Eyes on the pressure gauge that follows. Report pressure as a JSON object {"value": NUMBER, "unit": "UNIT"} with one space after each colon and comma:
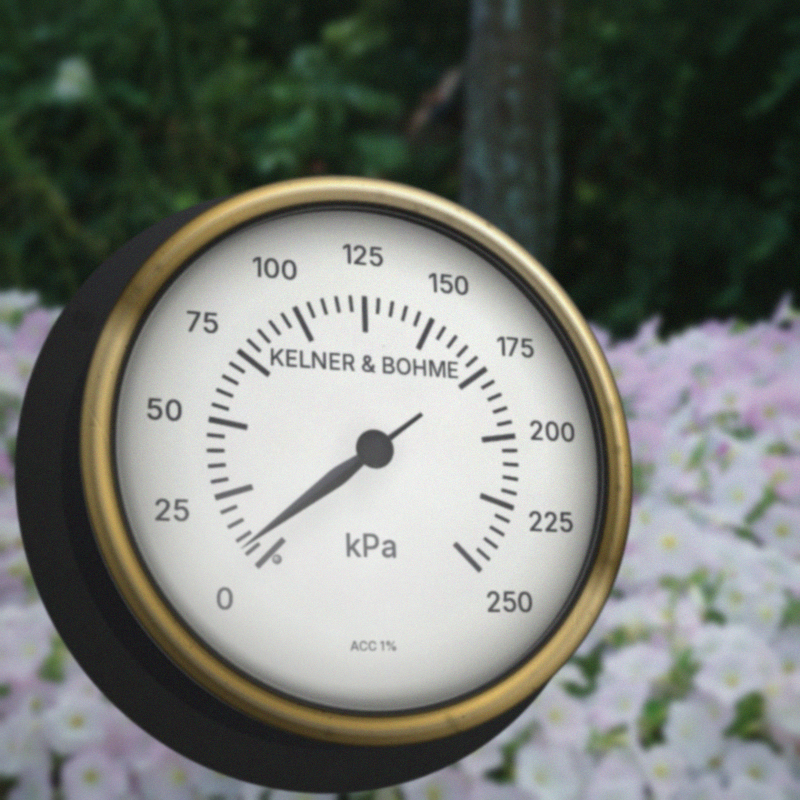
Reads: {"value": 7.5, "unit": "kPa"}
